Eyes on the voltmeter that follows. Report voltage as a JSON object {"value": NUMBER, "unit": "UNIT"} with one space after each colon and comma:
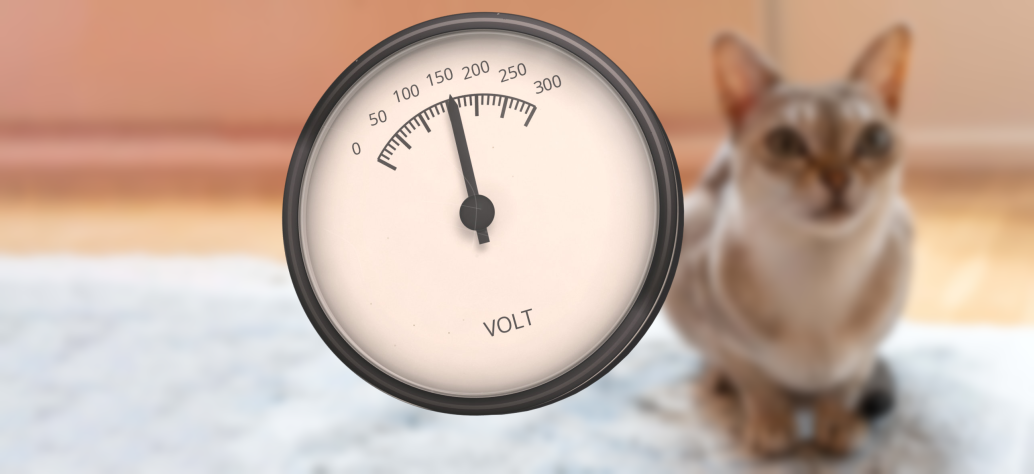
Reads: {"value": 160, "unit": "V"}
